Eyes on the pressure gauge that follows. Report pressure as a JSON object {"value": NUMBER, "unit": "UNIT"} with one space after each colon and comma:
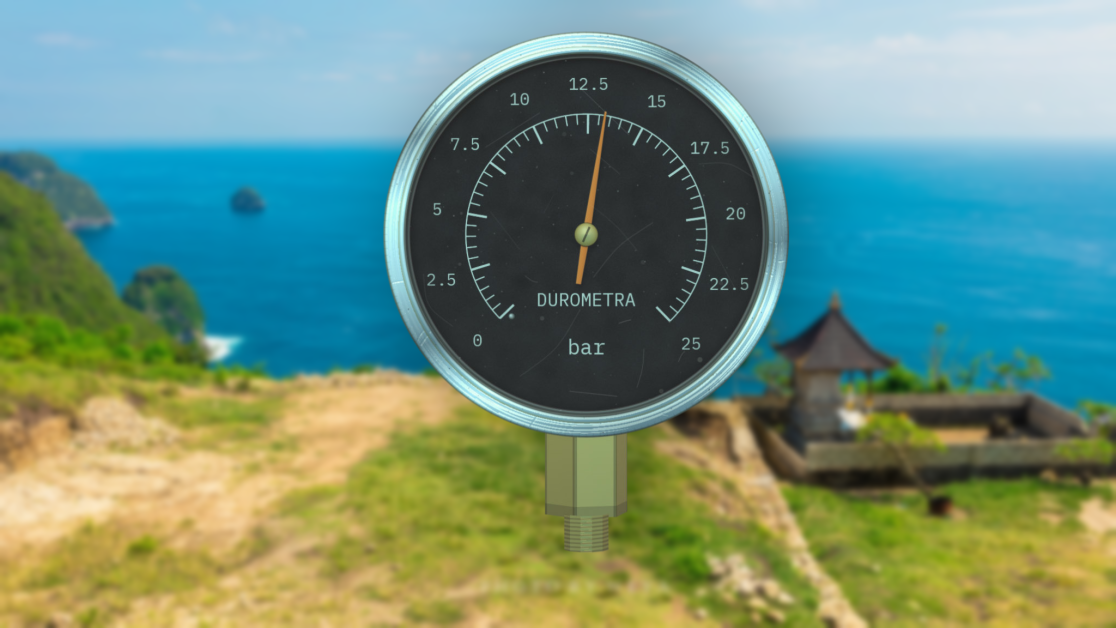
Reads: {"value": 13.25, "unit": "bar"}
